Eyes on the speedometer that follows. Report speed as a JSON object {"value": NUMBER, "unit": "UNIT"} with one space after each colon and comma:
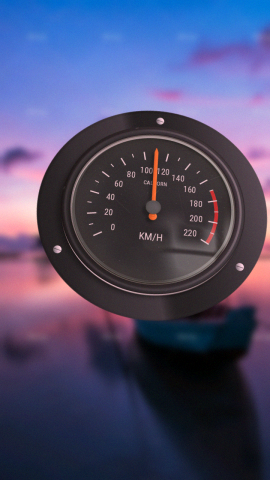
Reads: {"value": 110, "unit": "km/h"}
